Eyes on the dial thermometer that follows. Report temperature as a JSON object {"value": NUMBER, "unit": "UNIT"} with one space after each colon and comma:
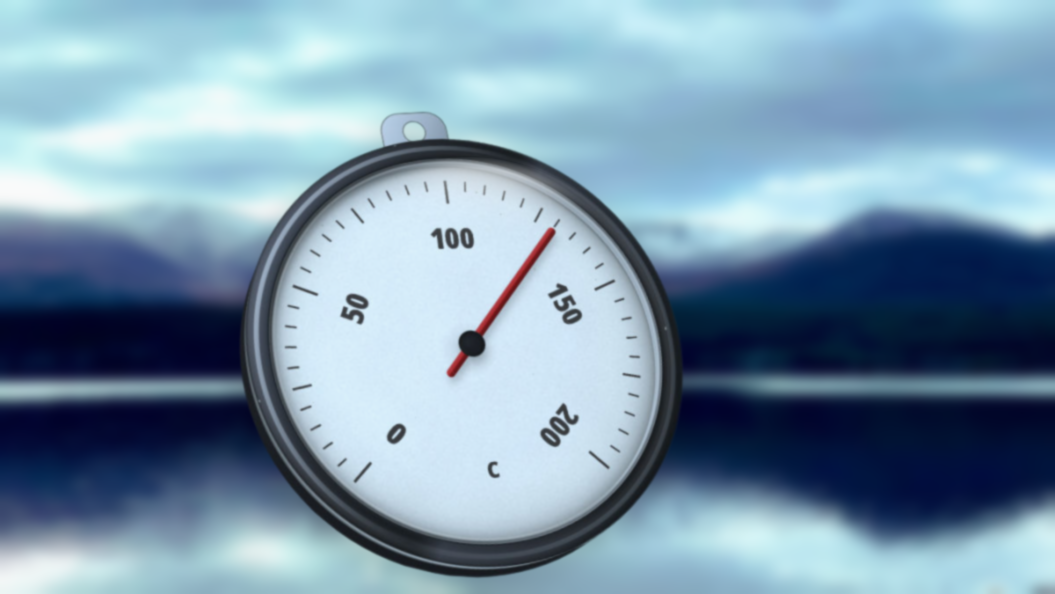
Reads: {"value": 130, "unit": "°C"}
